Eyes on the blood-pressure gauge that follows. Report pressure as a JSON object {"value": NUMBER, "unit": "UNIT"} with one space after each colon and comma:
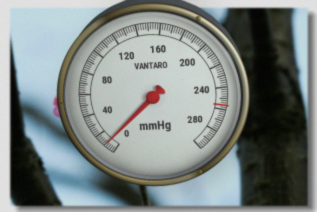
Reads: {"value": 10, "unit": "mmHg"}
